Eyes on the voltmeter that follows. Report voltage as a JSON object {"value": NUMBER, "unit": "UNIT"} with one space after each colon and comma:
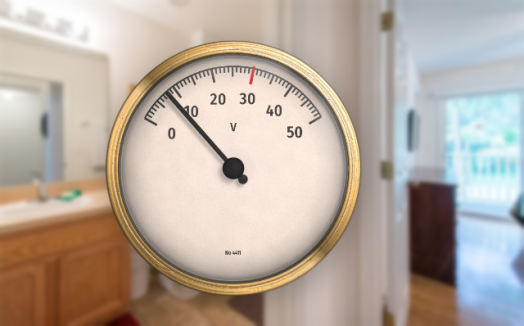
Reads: {"value": 8, "unit": "V"}
